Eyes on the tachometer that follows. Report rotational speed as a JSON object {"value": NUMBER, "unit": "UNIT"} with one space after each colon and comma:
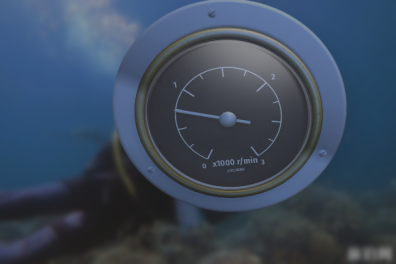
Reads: {"value": 750, "unit": "rpm"}
